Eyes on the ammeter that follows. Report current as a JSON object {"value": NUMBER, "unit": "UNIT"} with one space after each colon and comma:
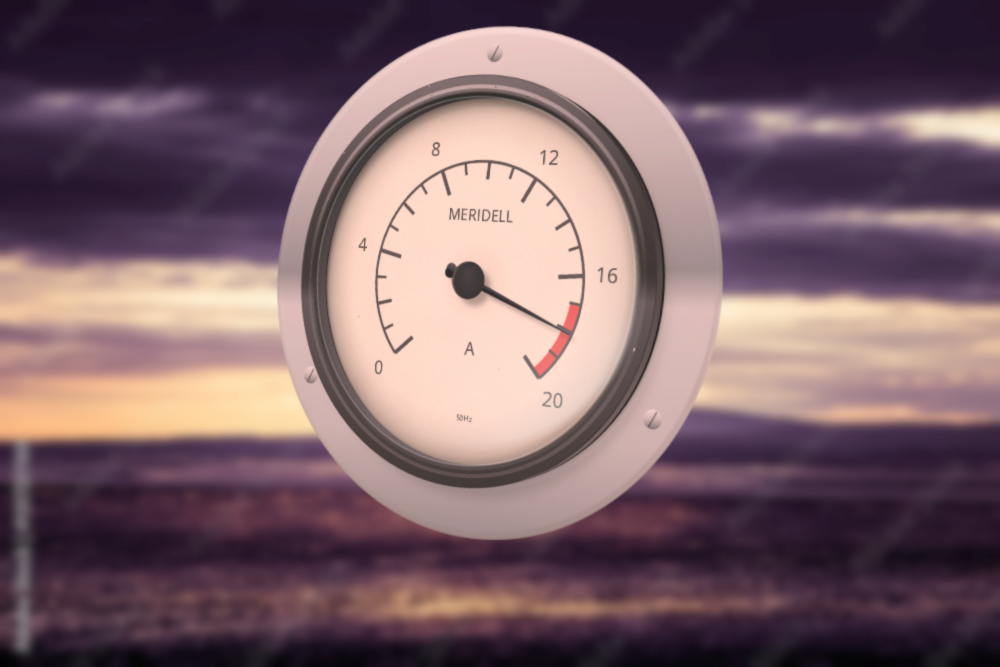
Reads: {"value": 18, "unit": "A"}
